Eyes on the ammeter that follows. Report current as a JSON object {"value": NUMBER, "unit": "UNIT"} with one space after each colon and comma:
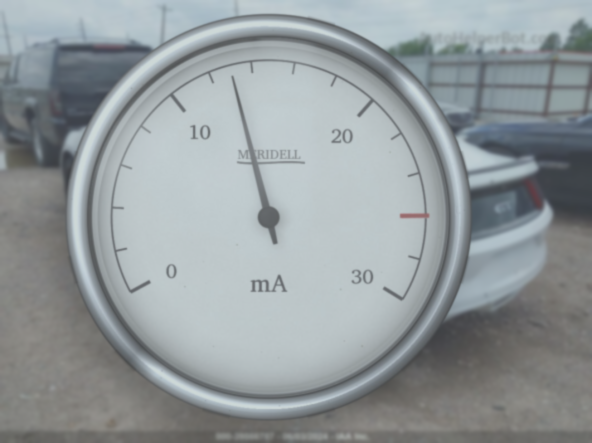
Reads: {"value": 13, "unit": "mA"}
